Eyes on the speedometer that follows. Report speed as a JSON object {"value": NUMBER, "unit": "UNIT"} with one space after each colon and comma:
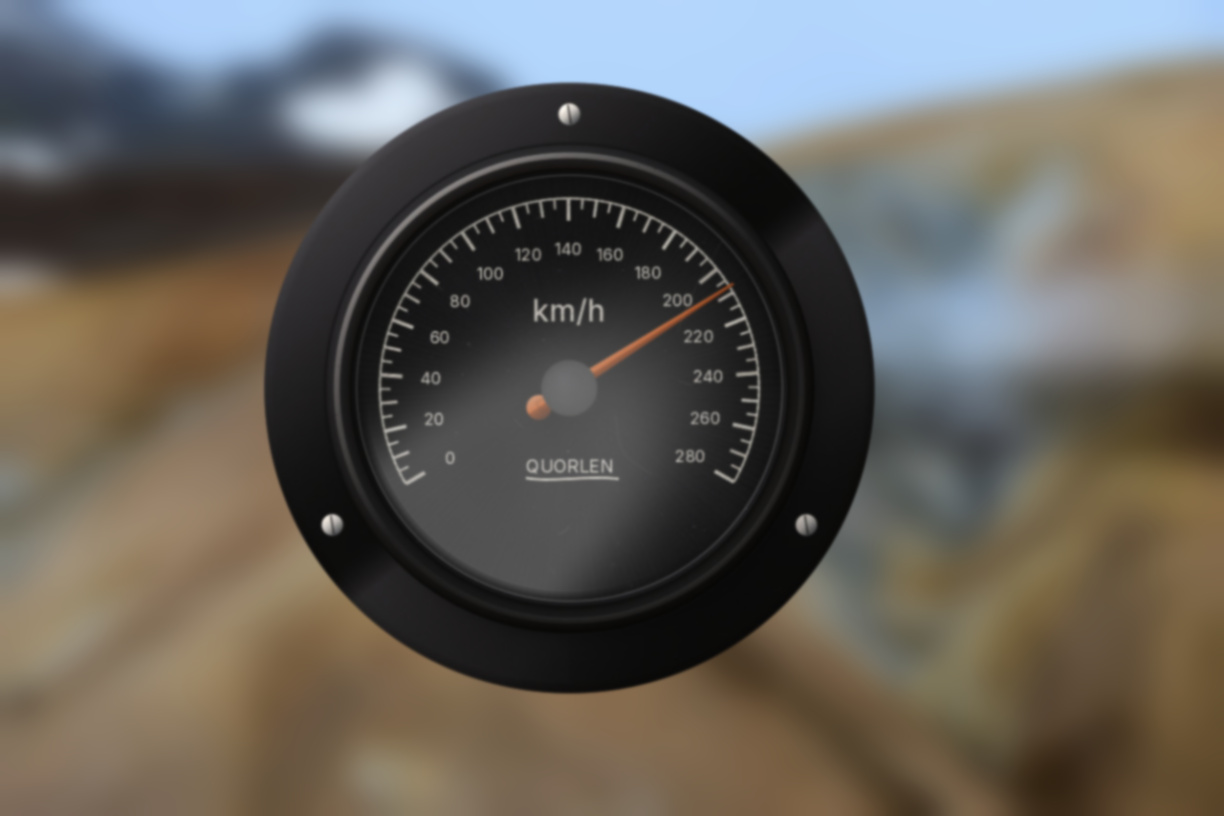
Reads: {"value": 207.5, "unit": "km/h"}
